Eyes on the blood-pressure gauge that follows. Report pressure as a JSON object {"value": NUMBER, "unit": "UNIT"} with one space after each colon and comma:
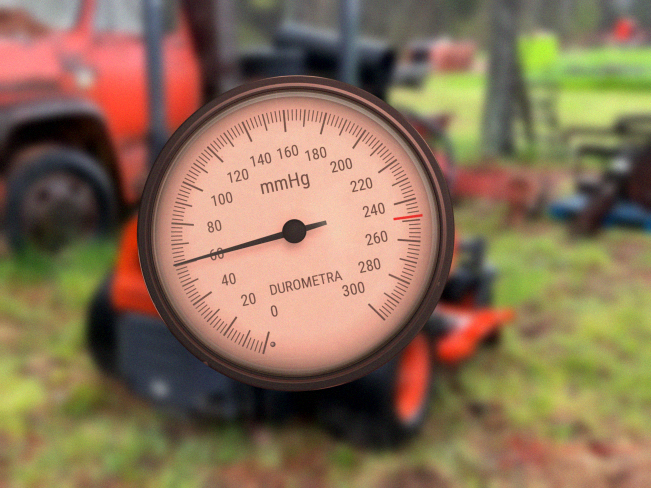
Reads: {"value": 60, "unit": "mmHg"}
